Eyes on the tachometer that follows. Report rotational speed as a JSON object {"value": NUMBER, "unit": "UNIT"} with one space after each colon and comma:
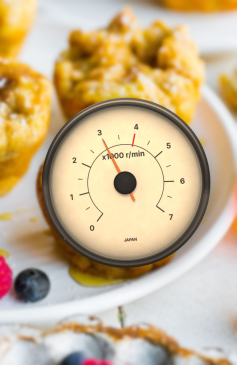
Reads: {"value": 3000, "unit": "rpm"}
